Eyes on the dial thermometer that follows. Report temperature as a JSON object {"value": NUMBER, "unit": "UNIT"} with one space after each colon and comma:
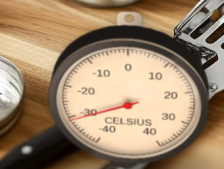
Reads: {"value": -30, "unit": "°C"}
